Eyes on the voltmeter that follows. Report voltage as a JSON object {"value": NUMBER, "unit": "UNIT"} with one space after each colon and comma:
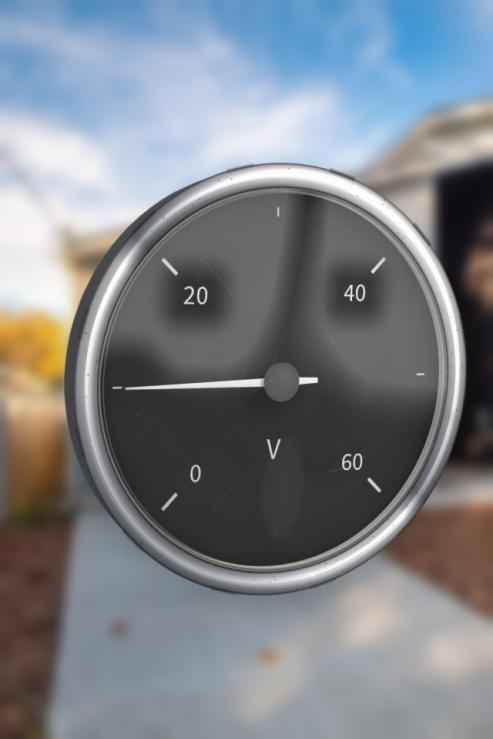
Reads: {"value": 10, "unit": "V"}
